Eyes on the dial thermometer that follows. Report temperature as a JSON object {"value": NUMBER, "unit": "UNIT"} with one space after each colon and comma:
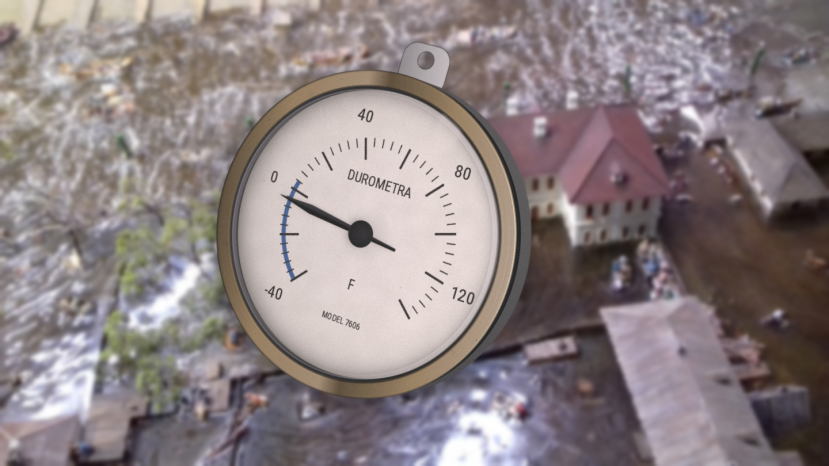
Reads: {"value": -4, "unit": "°F"}
